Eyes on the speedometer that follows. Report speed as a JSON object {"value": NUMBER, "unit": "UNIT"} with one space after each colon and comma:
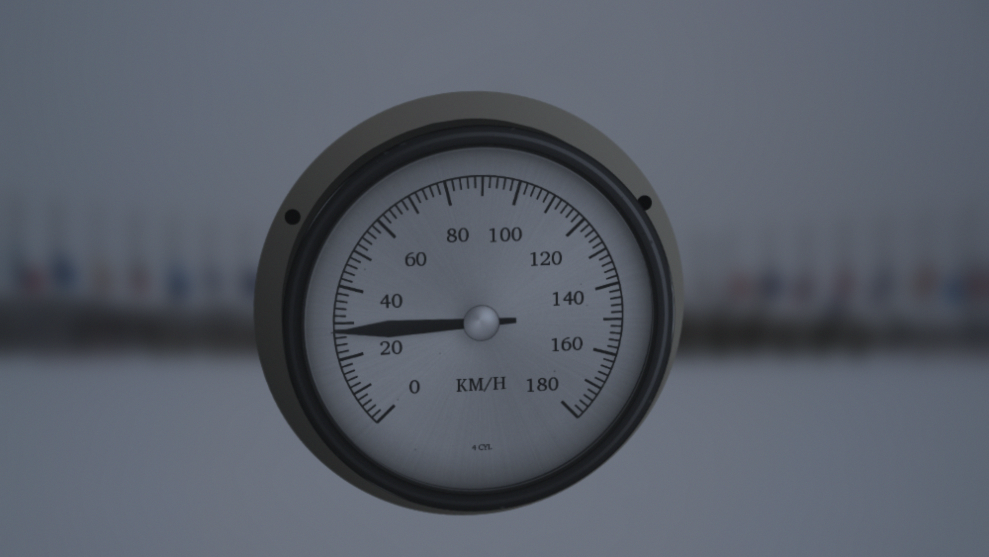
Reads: {"value": 28, "unit": "km/h"}
